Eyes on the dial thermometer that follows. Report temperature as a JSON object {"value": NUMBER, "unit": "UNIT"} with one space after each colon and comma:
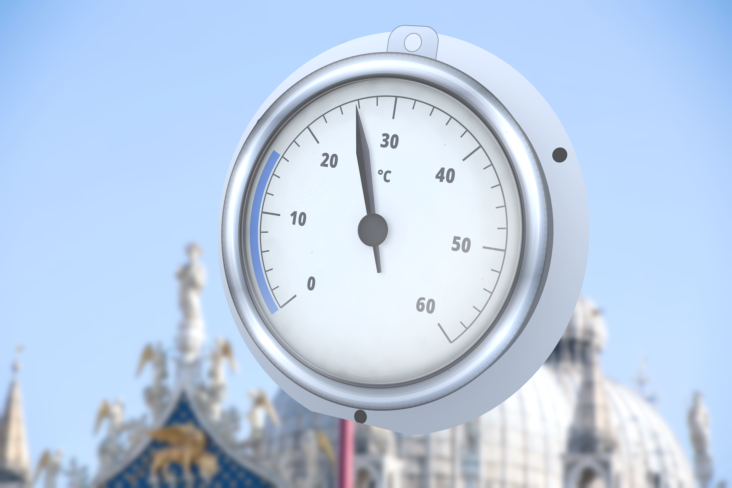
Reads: {"value": 26, "unit": "°C"}
